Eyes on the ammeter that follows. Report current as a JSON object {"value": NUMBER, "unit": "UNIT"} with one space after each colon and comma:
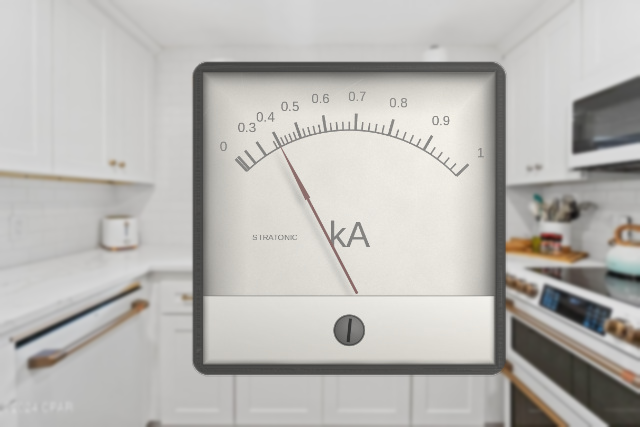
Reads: {"value": 0.4, "unit": "kA"}
